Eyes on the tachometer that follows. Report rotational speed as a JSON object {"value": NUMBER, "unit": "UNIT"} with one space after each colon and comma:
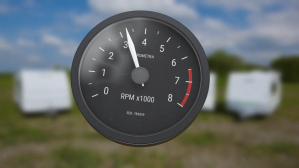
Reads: {"value": 3250, "unit": "rpm"}
